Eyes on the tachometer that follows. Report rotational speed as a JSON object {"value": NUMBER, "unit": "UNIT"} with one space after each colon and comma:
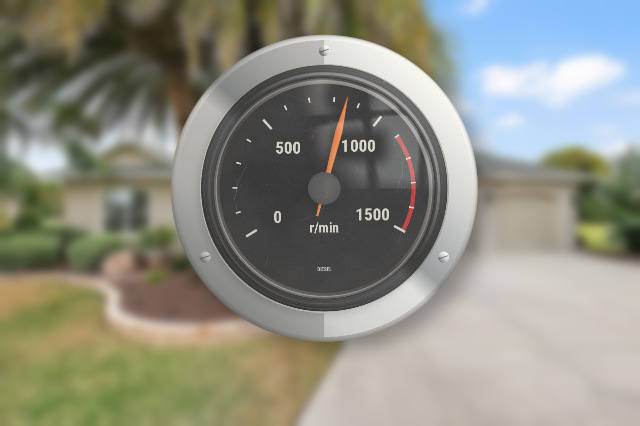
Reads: {"value": 850, "unit": "rpm"}
